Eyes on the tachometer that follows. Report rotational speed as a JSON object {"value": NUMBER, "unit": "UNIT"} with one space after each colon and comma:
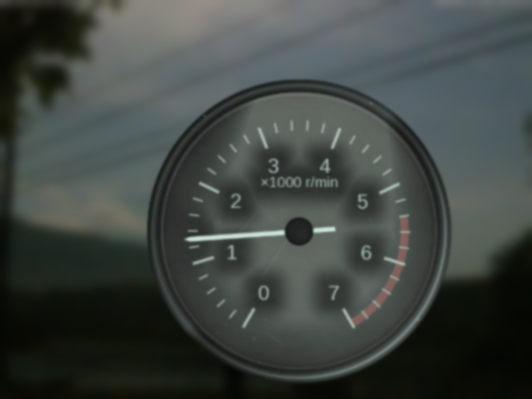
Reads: {"value": 1300, "unit": "rpm"}
